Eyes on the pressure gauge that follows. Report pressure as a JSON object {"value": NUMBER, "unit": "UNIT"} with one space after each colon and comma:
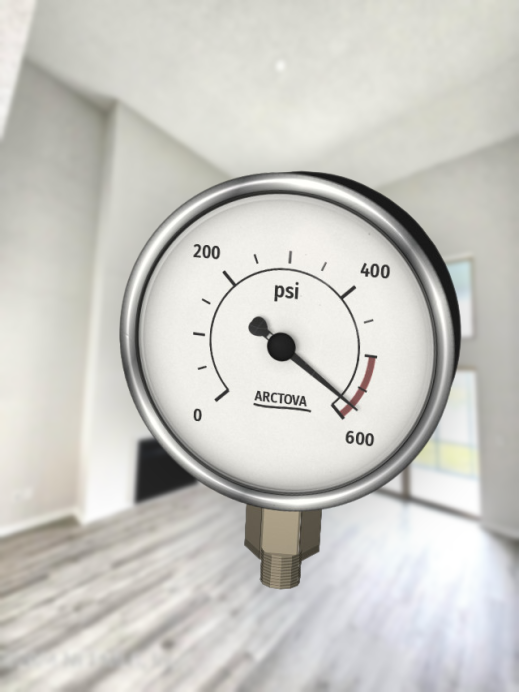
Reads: {"value": 575, "unit": "psi"}
